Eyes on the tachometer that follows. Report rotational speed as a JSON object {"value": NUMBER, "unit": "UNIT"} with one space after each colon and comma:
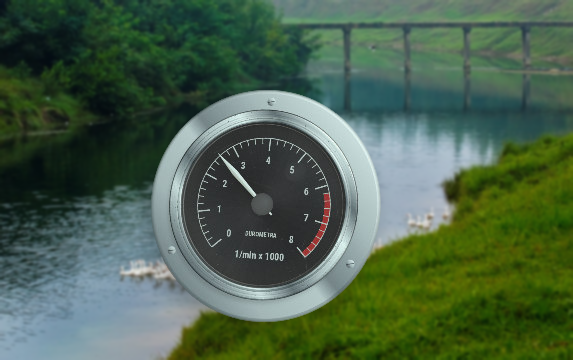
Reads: {"value": 2600, "unit": "rpm"}
